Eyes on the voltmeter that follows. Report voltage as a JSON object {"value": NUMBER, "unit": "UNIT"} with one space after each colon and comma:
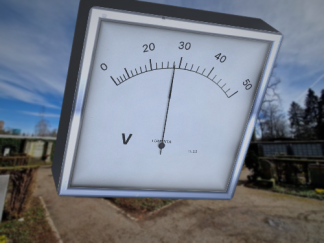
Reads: {"value": 28, "unit": "V"}
